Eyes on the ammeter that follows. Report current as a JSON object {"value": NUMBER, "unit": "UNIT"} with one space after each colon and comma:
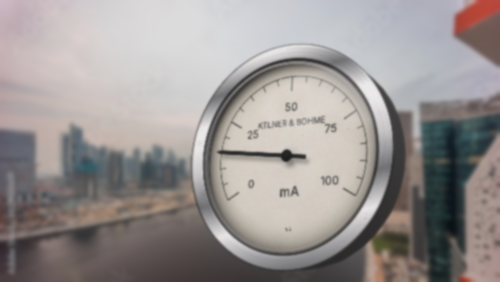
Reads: {"value": 15, "unit": "mA"}
